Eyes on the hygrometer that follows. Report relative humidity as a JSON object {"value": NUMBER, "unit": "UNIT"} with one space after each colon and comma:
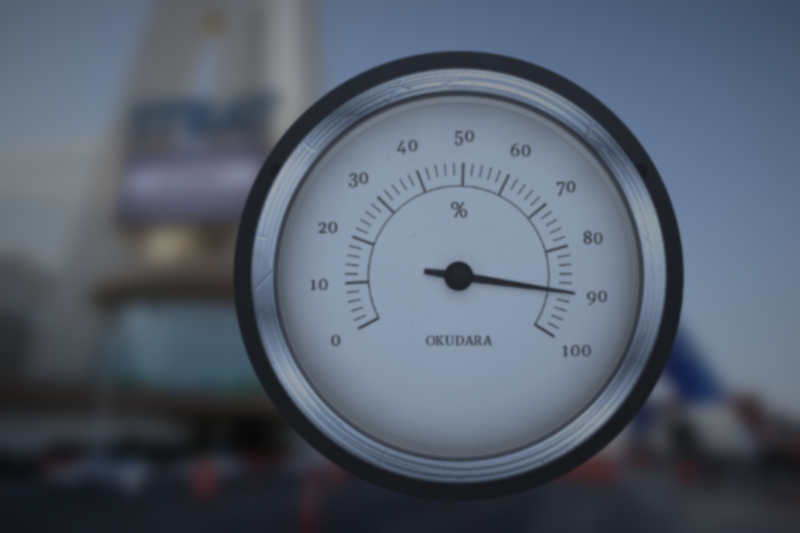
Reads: {"value": 90, "unit": "%"}
